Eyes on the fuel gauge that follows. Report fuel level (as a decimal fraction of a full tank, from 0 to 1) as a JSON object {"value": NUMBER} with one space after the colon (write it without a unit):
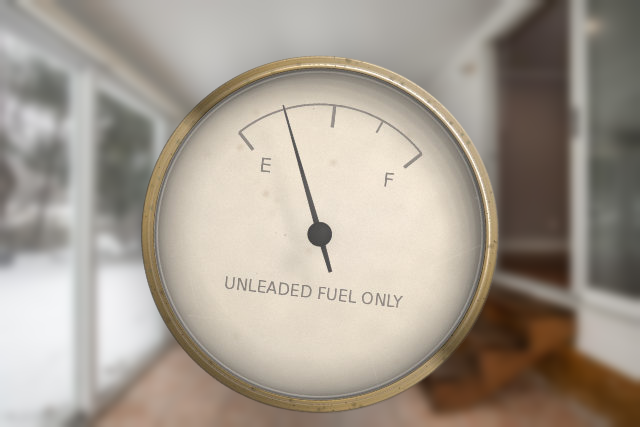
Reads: {"value": 0.25}
